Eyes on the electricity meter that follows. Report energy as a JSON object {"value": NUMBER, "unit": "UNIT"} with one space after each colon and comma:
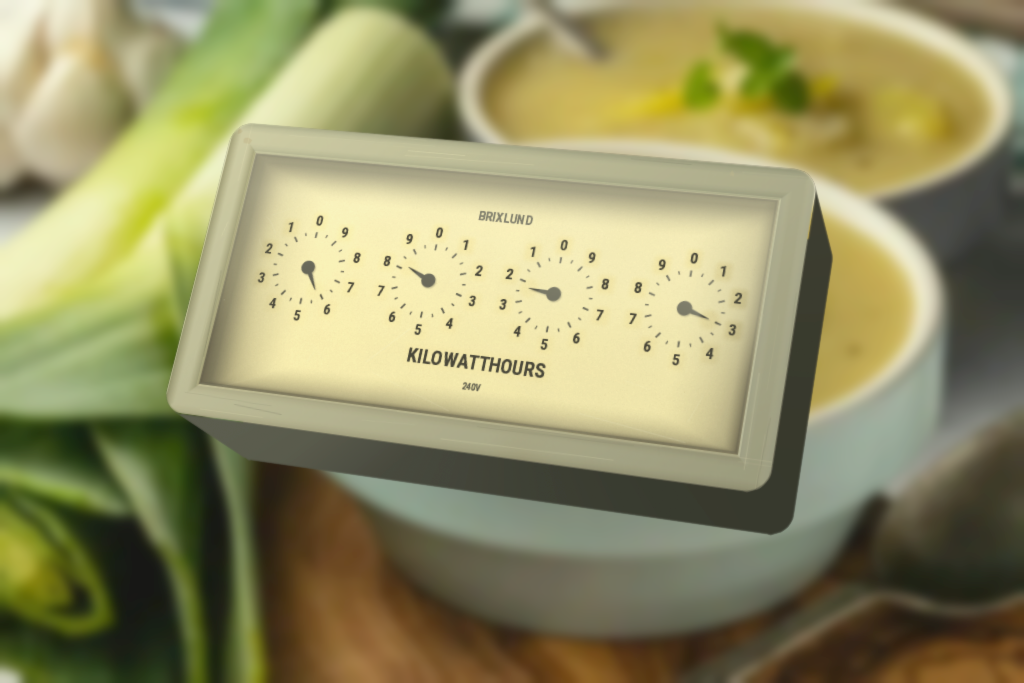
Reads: {"value": 5823, "unit": "kWh"}
